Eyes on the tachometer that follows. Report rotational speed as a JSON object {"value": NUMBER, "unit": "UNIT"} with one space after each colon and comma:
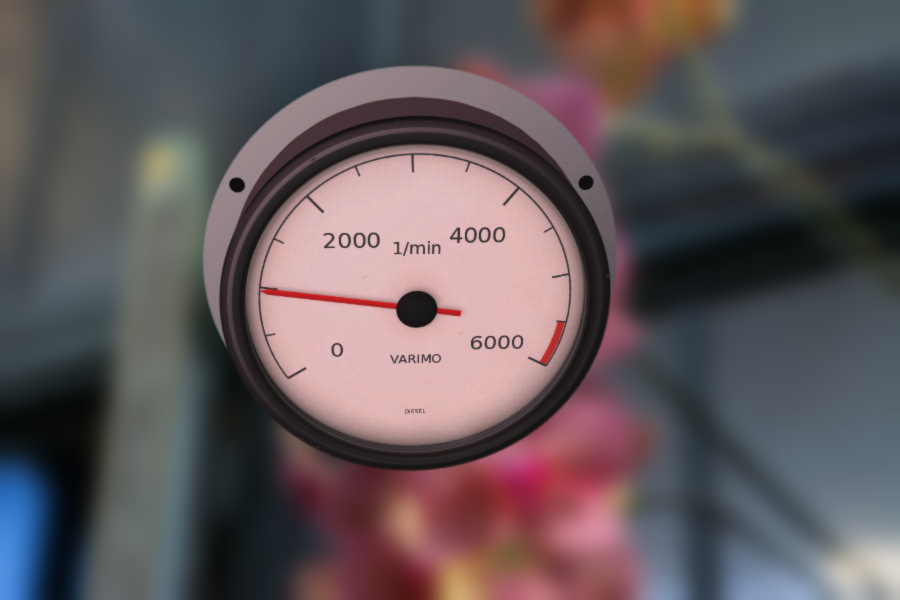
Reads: {"value": 1000, "unit": "rpm"}
